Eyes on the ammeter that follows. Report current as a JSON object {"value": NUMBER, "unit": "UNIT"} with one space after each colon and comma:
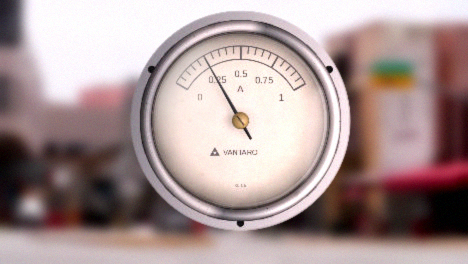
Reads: {"value": 0.25, "unit": "A"}
